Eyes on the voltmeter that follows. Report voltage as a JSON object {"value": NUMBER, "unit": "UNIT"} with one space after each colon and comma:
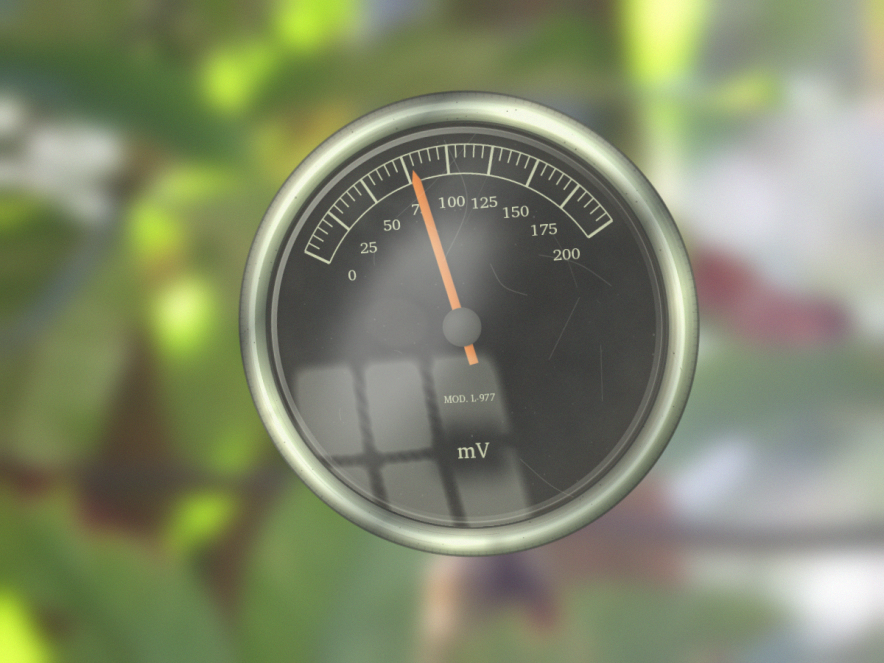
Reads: {"value": 80, "unit": "mV"}
